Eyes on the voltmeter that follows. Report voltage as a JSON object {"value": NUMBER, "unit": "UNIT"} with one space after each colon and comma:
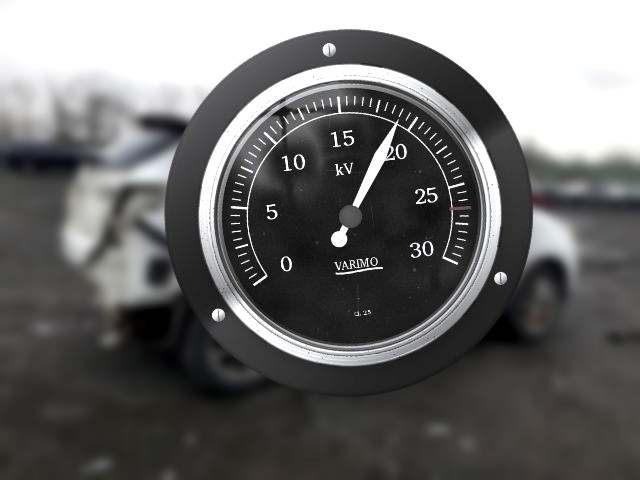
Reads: {"value": 19, "unit": "kV"}
